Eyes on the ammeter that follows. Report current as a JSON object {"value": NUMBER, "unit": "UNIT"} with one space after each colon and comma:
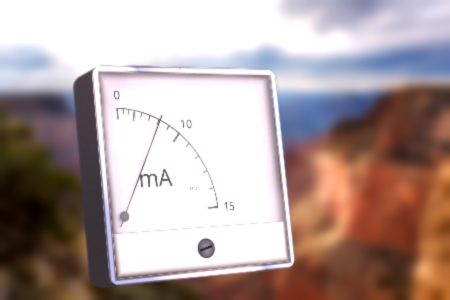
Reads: {"value": 8, "unit": "mA"}
